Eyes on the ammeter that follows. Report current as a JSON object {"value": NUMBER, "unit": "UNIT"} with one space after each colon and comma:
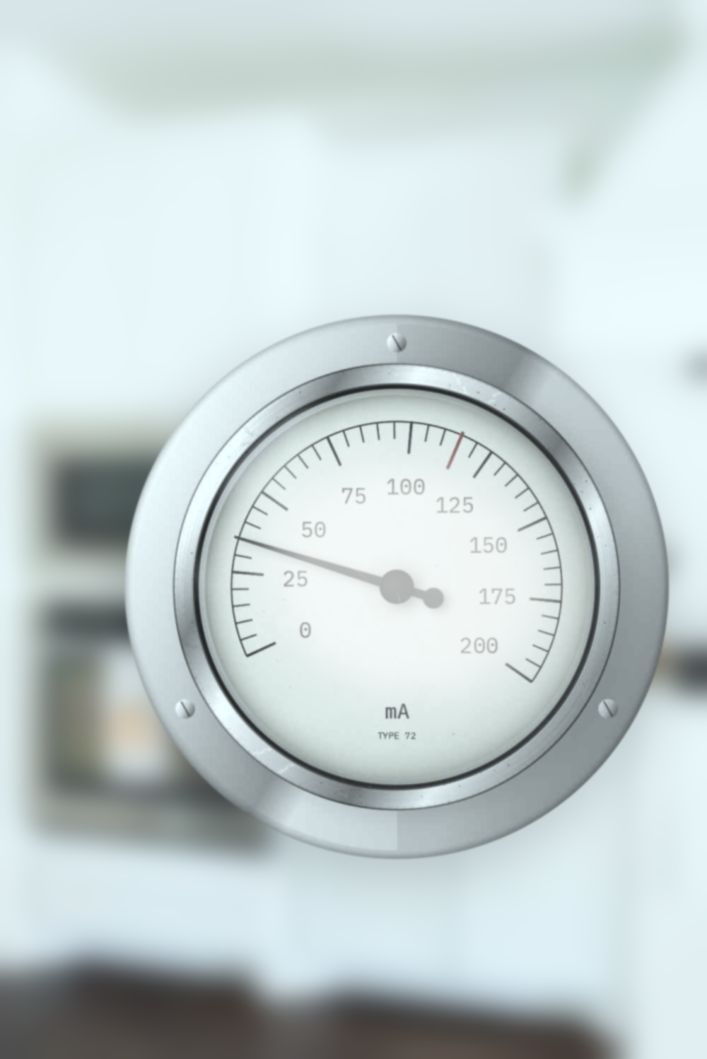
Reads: {"value": 35, "unit": "mA"}
